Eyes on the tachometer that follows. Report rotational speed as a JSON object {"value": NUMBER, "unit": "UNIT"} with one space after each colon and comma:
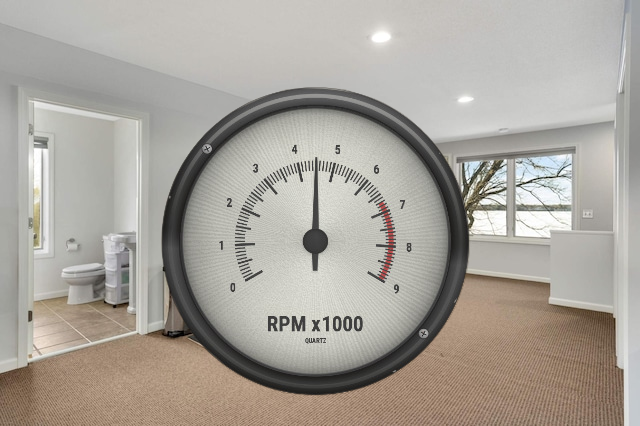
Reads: {"value": 4500, "unit": "rpm"}
